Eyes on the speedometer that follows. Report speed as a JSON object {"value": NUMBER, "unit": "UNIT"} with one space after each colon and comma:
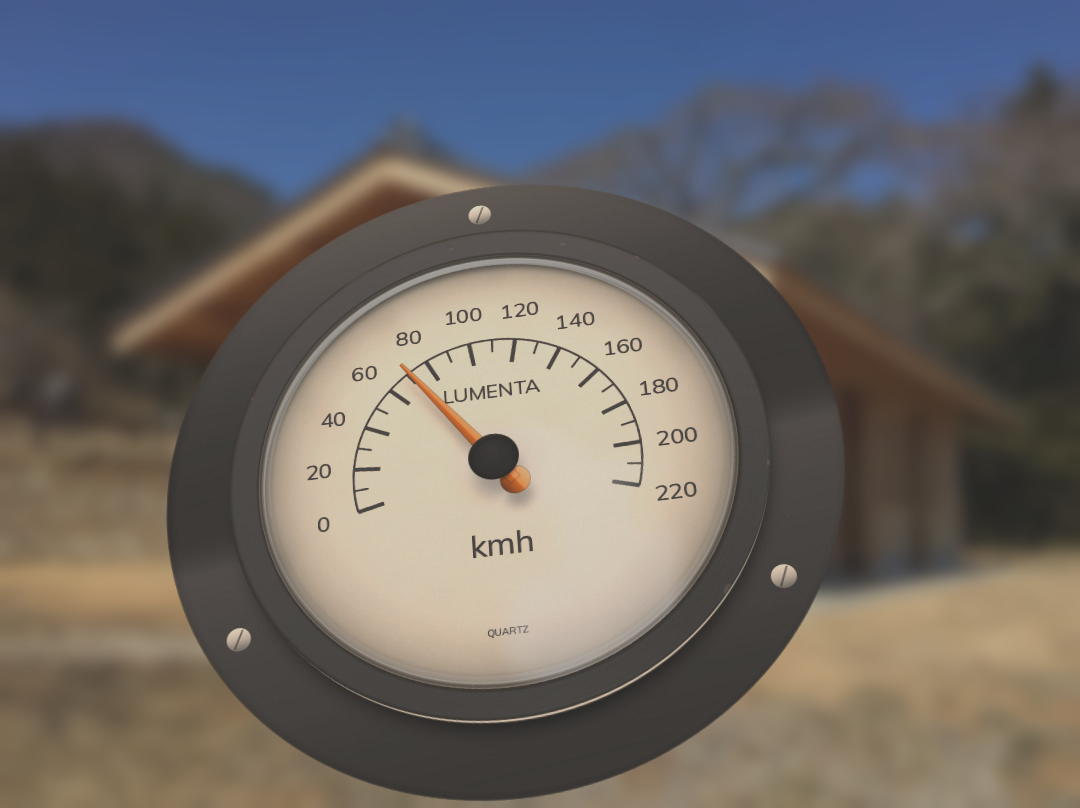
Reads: {"value": 70, "unit": "km/h"}
